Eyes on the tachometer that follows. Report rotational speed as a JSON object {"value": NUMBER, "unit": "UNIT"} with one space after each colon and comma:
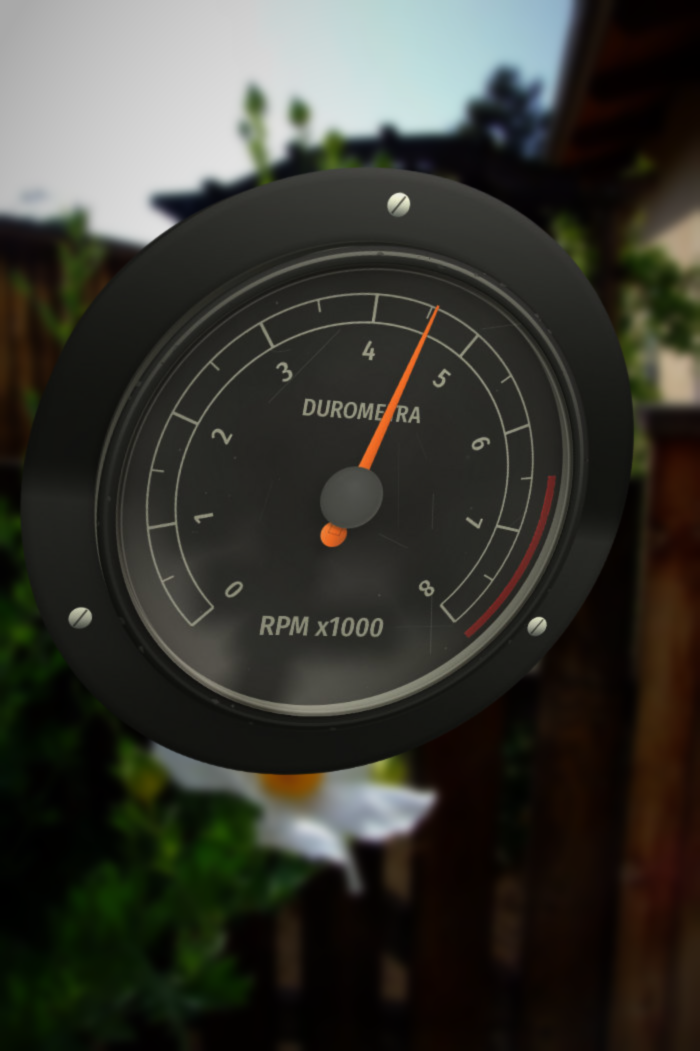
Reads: {"value": 4500, "unit": "rpm"}
